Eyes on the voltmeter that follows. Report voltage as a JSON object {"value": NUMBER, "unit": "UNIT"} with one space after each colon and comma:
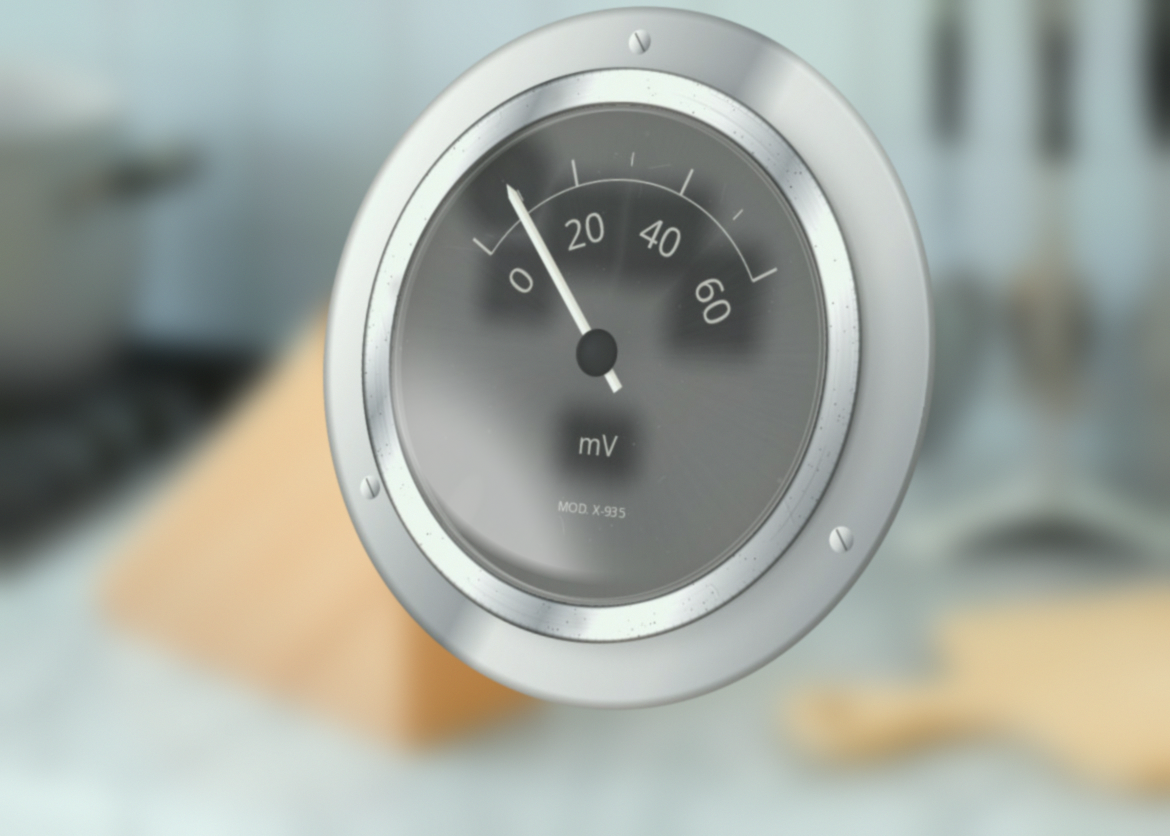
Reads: {"value": 10, "unit": "mV"}
